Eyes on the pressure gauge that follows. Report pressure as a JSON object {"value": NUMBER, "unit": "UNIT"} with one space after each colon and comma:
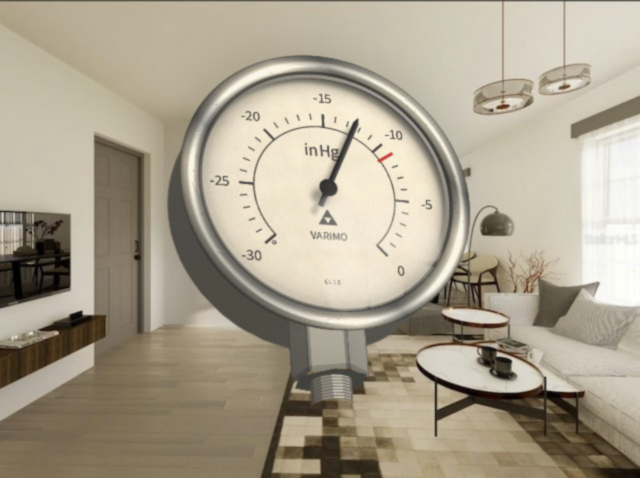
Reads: {"value": -12.5, "unit": "inHg"}
